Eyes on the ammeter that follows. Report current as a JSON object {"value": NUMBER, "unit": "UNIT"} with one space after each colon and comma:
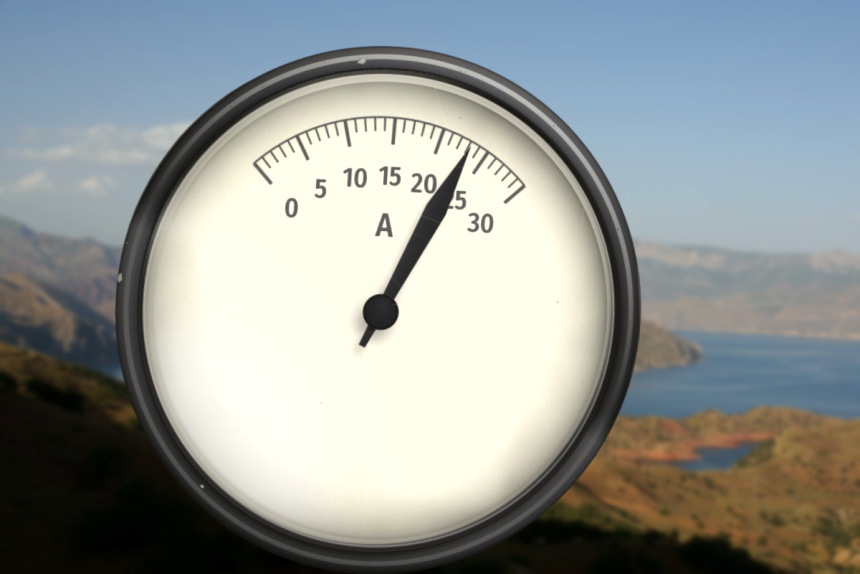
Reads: {"value": 23, "unit": "A"}
